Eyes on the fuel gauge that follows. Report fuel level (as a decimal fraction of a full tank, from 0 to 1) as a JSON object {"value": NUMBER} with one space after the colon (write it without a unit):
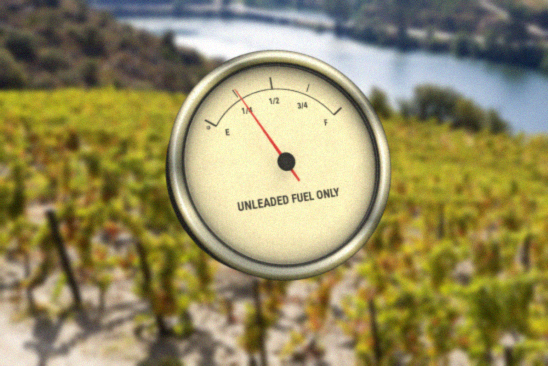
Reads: {"value": 0.25}
